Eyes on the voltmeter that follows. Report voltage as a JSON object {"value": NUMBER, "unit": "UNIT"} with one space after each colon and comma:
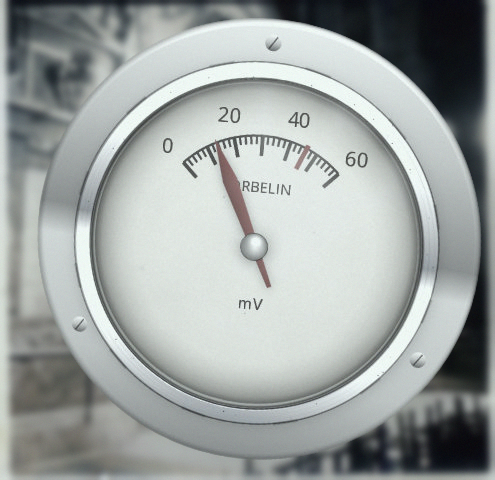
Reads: {"value": 14, "unit": "mV"}
